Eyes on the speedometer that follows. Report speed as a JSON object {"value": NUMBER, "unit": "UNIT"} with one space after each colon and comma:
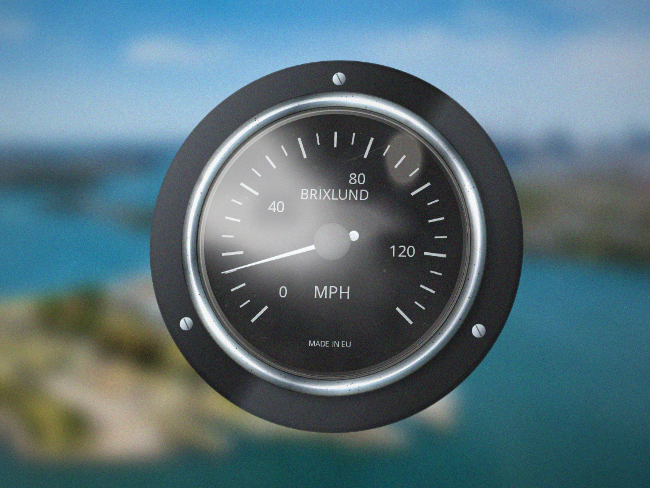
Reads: {"value": 15, "unit": "mph"}
